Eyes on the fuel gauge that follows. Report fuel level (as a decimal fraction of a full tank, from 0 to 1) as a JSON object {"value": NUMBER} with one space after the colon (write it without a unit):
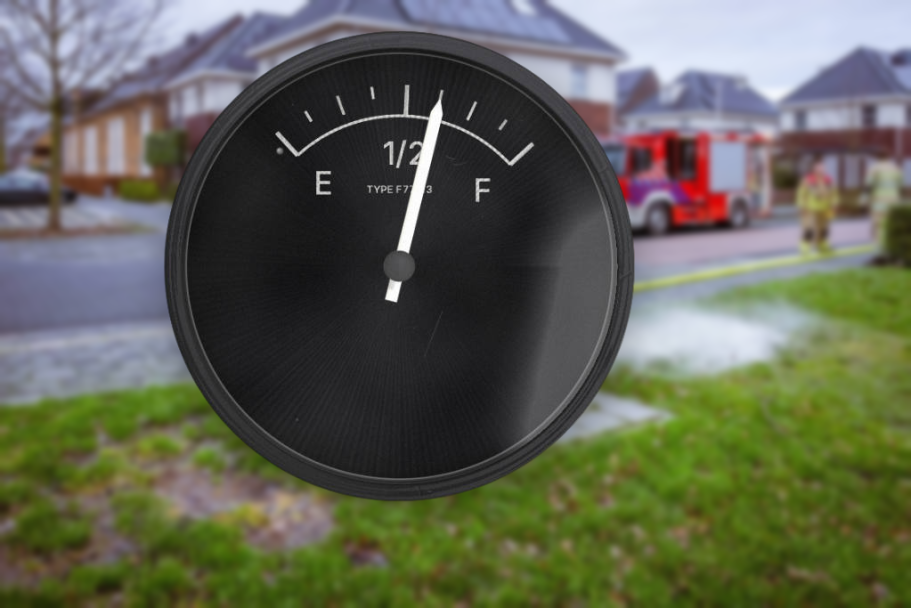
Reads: {"value": 0.625}
